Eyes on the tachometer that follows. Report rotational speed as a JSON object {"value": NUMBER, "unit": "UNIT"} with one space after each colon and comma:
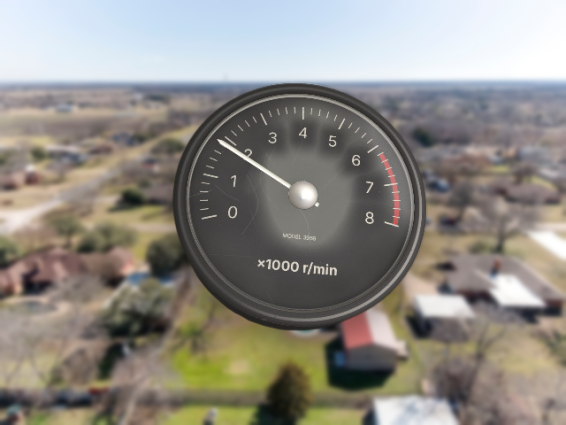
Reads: {"value": 1800, "unit": "rpm"}
